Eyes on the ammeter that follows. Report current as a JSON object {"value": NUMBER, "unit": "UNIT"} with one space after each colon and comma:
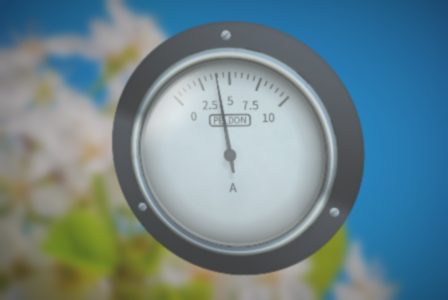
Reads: {"value": 4, "unit": "A"}
